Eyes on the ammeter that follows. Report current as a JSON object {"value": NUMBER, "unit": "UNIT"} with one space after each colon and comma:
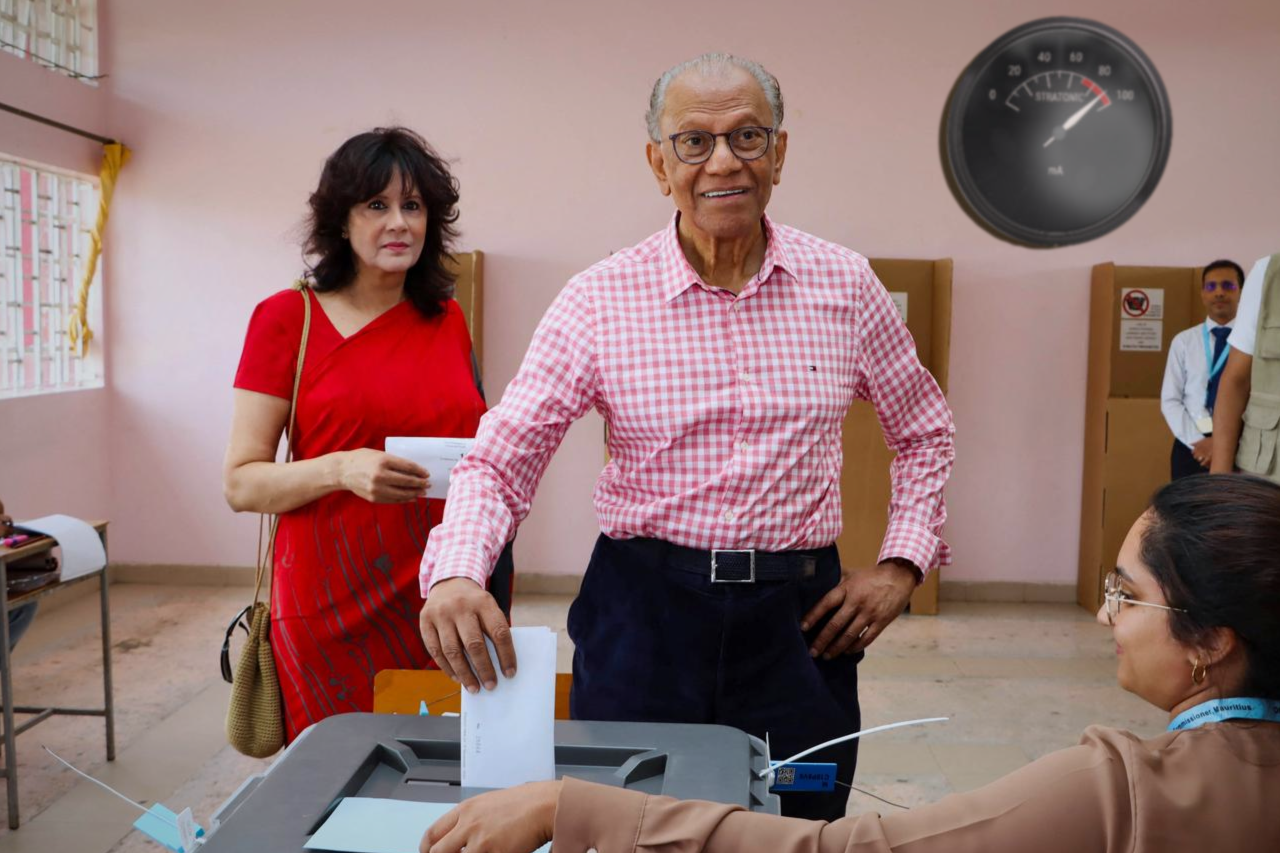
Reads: {"value": 90, "unit": "mA"}
